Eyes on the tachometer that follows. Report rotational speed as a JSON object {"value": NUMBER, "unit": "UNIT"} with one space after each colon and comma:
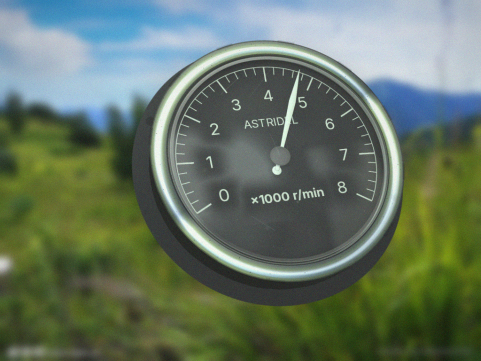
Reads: {"value": 4700, "unit": "rpm"}
